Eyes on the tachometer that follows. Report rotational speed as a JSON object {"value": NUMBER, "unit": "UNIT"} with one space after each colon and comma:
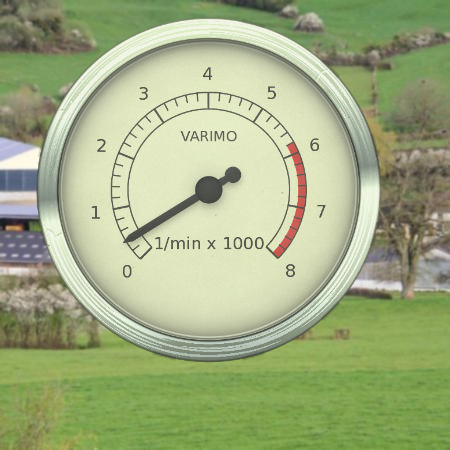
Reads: {"value": 400, "unit": "rpm"}
